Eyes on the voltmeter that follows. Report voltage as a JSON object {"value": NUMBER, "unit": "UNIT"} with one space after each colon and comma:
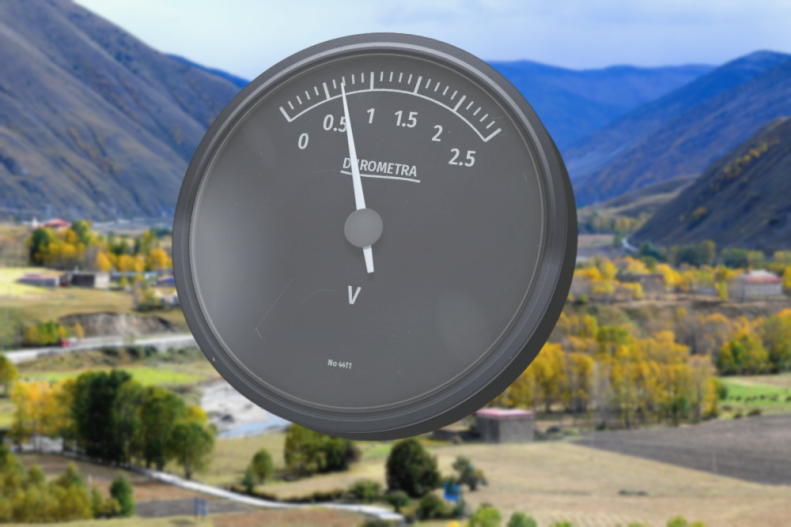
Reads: {"value": 0.7, "unit": "V"}
